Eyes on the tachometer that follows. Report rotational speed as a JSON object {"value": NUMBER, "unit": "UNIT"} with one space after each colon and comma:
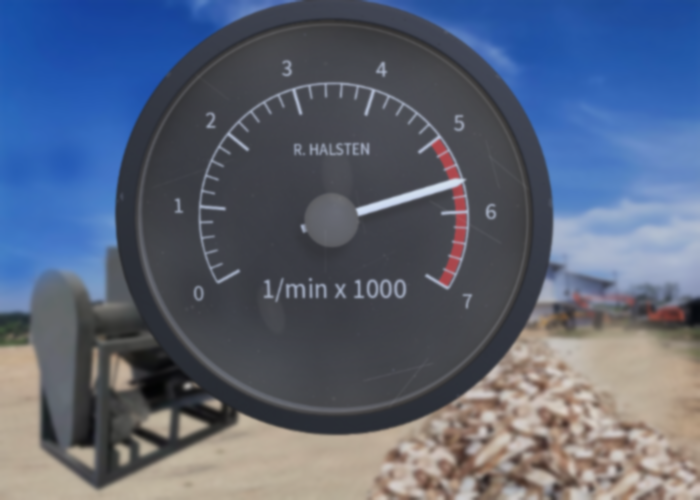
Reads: {"value": 5600, "unit": "rpm"}
